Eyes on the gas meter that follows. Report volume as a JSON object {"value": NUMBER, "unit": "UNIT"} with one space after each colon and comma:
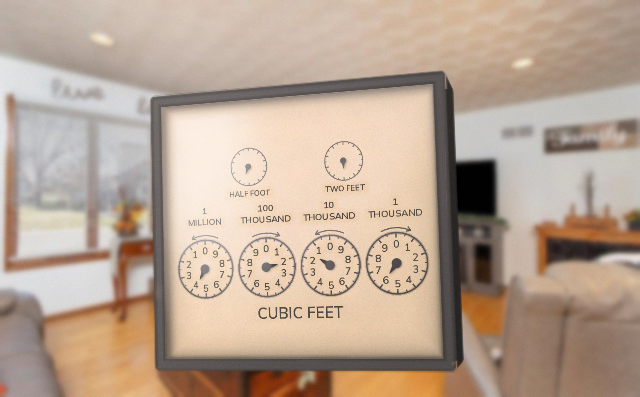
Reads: {"value": 421600, "unit": "ft³"}
